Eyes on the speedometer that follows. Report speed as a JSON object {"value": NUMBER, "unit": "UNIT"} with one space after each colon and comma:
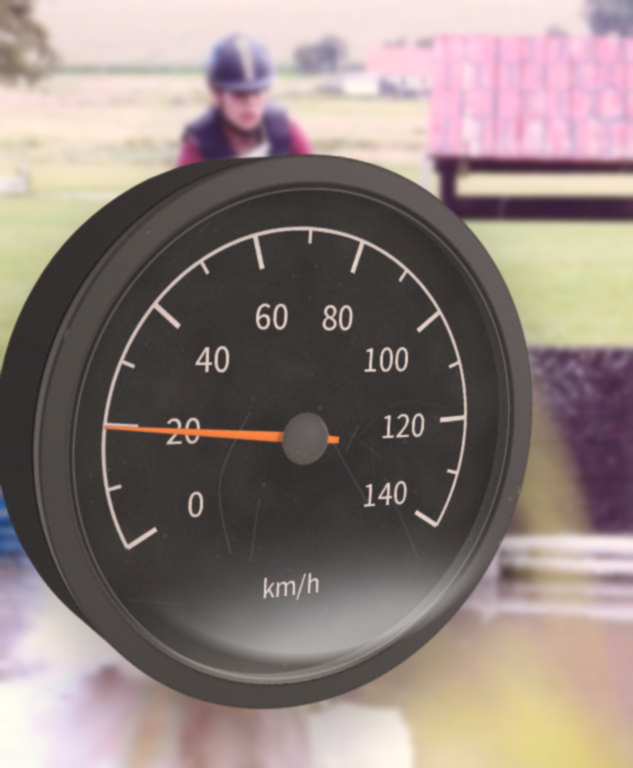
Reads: {"value": 20, "unit": "km/h"}
